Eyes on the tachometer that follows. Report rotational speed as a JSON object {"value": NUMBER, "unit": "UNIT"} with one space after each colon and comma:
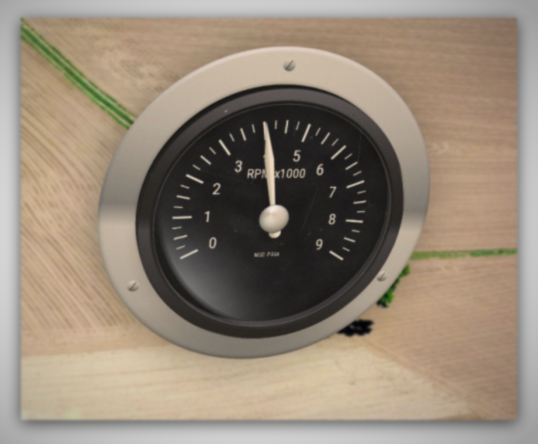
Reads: {"value": 4000, "unit": "rpm"}
